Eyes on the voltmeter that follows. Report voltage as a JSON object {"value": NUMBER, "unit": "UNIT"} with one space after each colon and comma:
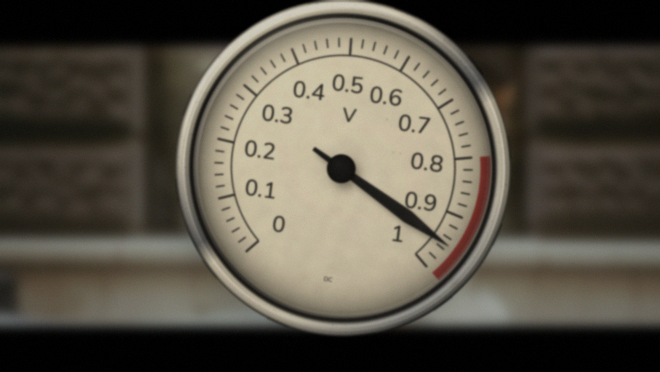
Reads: {"value": 0.95, "unit": "V"}
